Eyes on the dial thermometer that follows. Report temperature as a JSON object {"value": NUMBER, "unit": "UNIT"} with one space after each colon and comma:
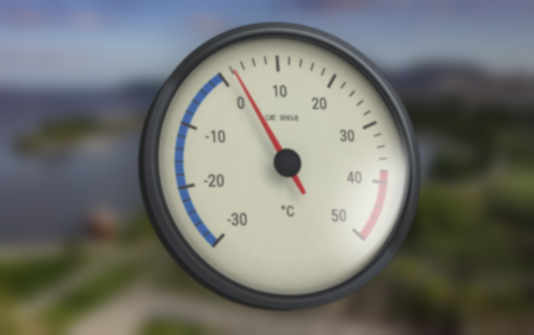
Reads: {"value": 2, "unit": "°C"}
